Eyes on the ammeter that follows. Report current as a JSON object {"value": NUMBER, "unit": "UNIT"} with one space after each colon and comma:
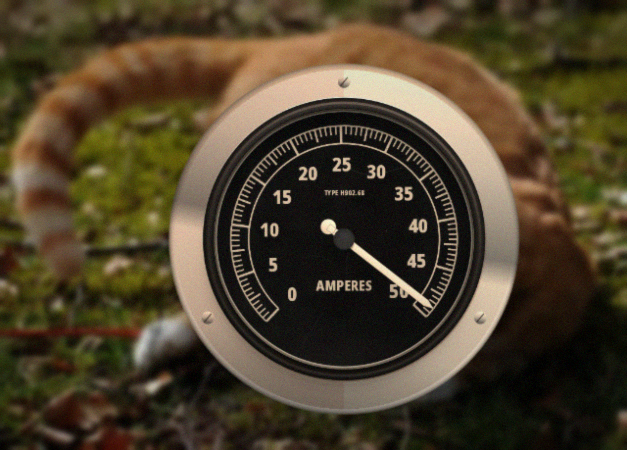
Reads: {"value": 49, "unit": "A"}
